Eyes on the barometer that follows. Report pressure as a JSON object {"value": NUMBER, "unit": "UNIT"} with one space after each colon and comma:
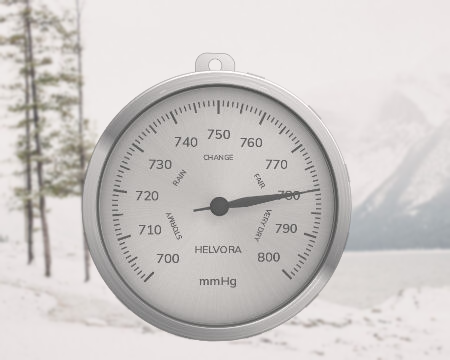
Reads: {"value": 780, "unit": "mmHg"}
